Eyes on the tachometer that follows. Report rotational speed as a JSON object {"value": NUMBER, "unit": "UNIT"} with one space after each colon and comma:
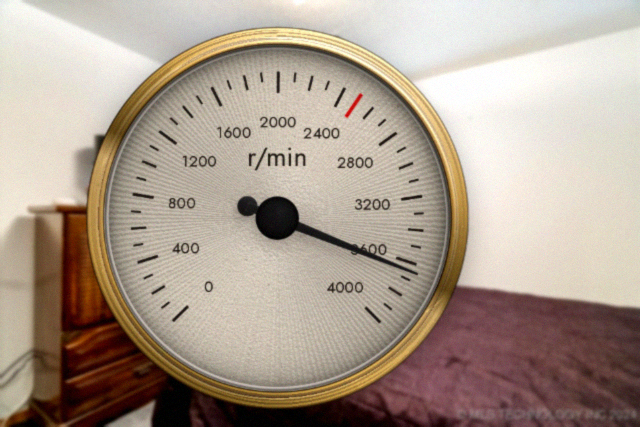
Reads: {"value": 3650, "unit": "rpm"}
